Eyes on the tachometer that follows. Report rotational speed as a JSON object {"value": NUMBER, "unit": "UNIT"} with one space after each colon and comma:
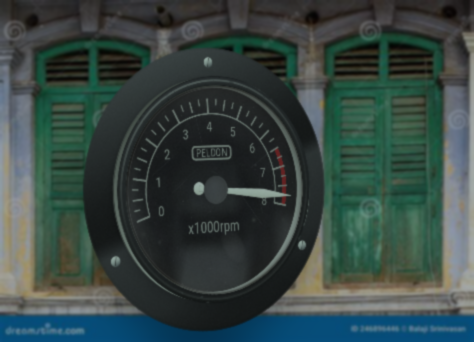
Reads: {"value": 7750, "unit": "rpm"}
